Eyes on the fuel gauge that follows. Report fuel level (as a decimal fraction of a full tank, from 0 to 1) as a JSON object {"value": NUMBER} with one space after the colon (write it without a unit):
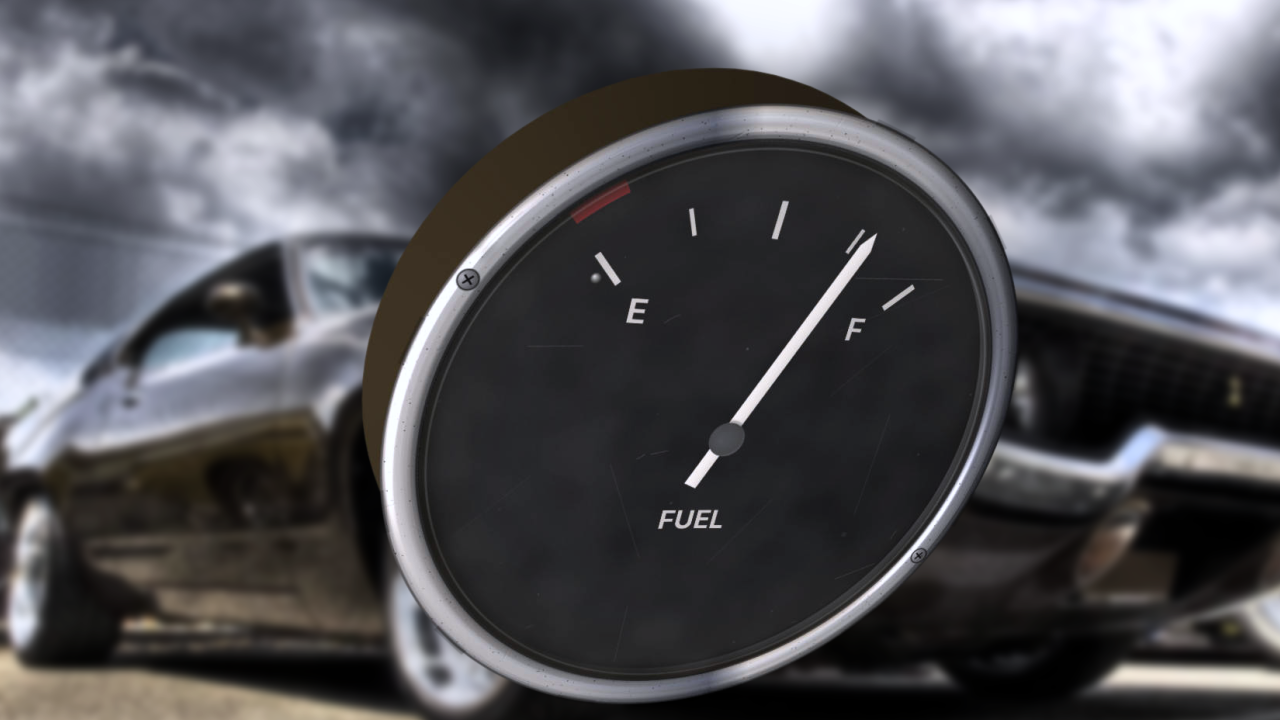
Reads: {"value": 0.75}
